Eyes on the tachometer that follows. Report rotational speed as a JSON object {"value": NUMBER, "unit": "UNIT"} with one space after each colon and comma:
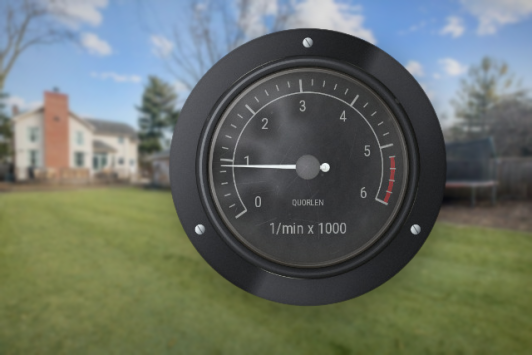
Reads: {"value": 900, "unit": "rpm"}
